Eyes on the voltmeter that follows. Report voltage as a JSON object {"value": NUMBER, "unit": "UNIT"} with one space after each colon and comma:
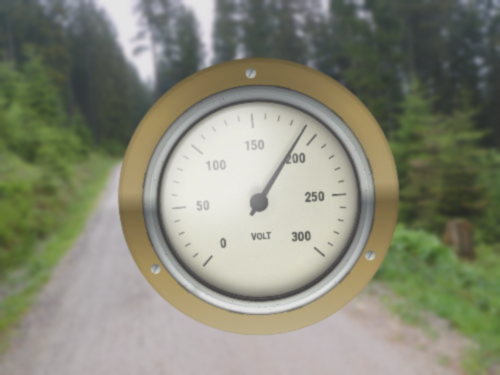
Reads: {"value": 190, "unit": "V"}
